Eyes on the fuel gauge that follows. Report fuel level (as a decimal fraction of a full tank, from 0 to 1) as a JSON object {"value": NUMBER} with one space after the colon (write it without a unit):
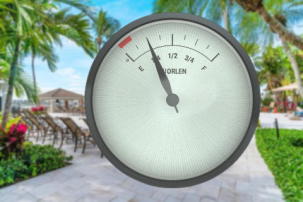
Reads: {"value": 0.25}
